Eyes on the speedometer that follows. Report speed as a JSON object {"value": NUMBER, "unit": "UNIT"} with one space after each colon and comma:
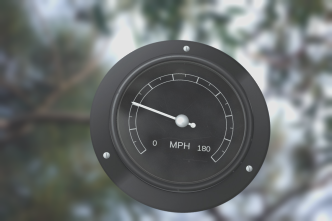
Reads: {"value": 40, "unit": "mph"}
